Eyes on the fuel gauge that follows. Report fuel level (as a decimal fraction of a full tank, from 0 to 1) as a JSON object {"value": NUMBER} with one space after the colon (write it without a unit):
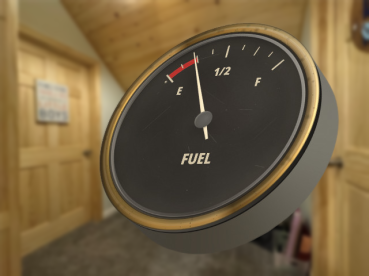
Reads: {"value": 0.25}
